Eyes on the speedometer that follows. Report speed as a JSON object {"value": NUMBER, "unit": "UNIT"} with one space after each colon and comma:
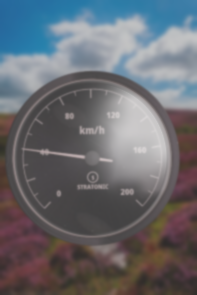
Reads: {"value": 40, "unit": "km/h"}
